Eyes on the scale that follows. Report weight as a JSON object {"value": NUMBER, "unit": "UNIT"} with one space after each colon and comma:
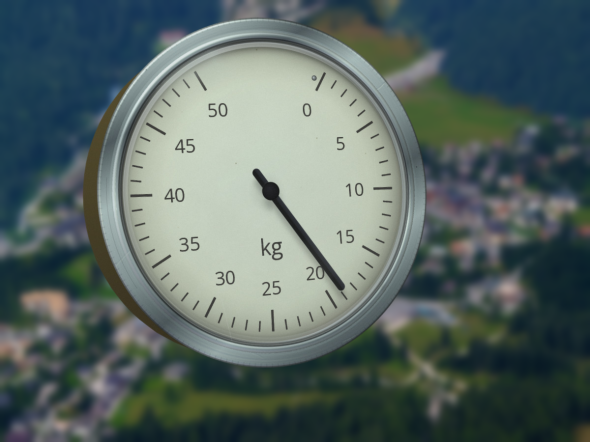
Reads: {"value": 19, "unit": "kg"}
